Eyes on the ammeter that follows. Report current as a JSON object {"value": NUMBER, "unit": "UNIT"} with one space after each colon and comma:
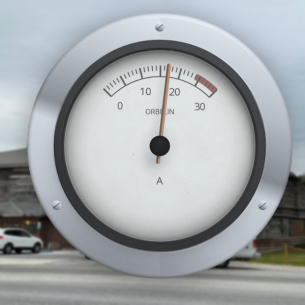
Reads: {"value": 17, "unit": "A"}
